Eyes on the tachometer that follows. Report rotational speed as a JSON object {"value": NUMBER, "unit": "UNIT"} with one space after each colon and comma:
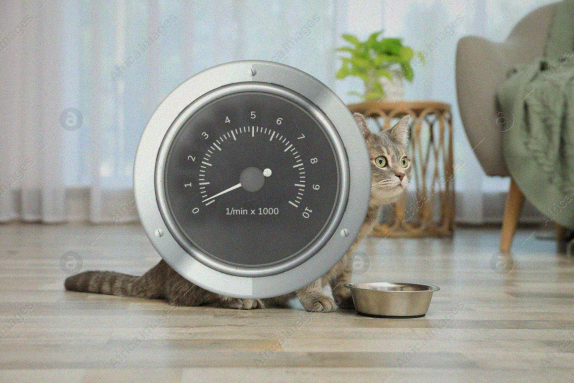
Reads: {"value": 200, "unit": "rpm"}
